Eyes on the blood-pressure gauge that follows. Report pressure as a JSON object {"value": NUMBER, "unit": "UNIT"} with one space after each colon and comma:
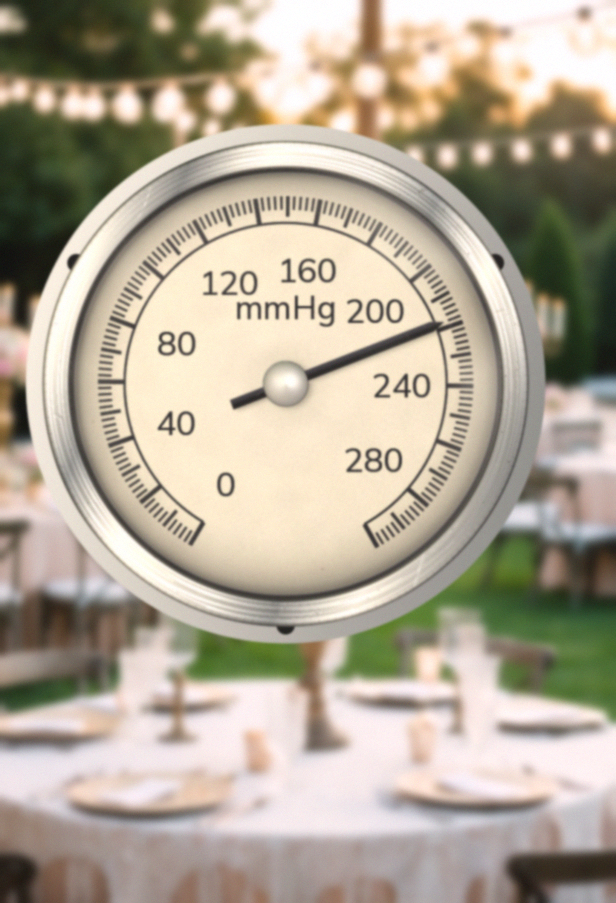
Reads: {"value": 218, "unit": "mmHg"}
